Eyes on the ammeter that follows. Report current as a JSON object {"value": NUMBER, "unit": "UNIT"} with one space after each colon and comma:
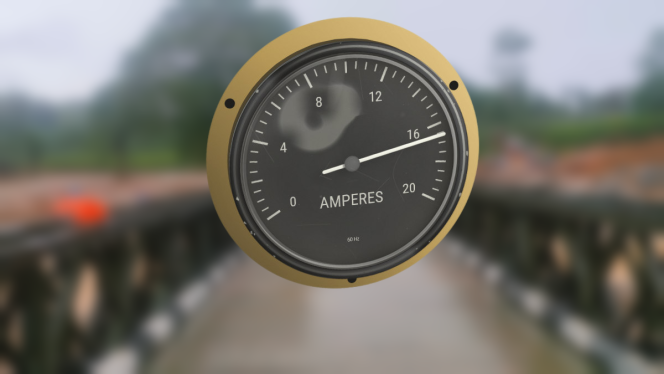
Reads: {"value": 16.5, "unit": "A"}
